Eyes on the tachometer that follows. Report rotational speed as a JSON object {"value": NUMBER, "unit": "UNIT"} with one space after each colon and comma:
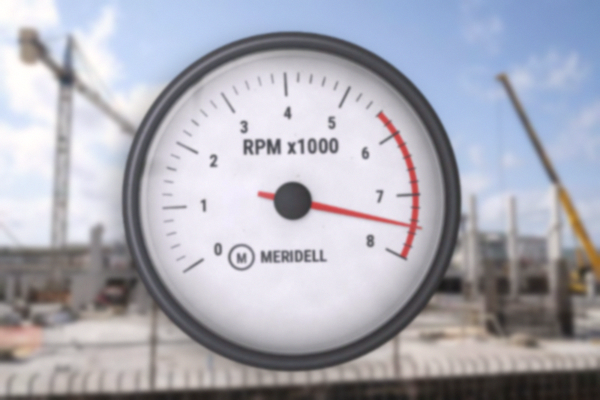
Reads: {"value": 7500, "unit": "rpm"}
